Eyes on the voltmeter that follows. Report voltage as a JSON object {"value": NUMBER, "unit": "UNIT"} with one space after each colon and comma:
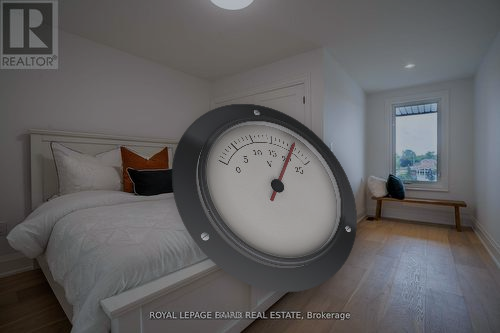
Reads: {"value": 20, "unit": "V"}
